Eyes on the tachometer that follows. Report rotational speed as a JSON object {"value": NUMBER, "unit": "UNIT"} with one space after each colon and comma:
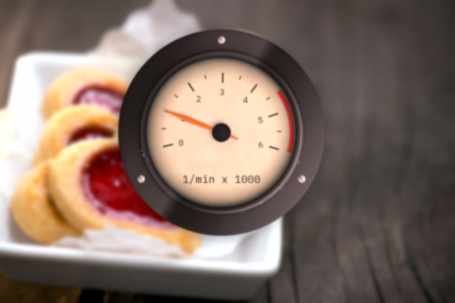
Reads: {"value": 1000, "unit": "rpm"}
